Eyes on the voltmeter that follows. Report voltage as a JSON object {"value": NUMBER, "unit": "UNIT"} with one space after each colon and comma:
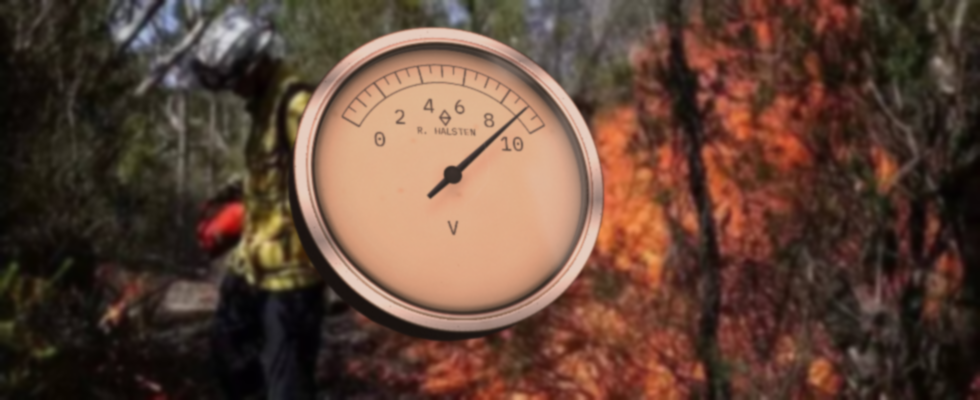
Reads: {"value": 9, "unit": "V"}
